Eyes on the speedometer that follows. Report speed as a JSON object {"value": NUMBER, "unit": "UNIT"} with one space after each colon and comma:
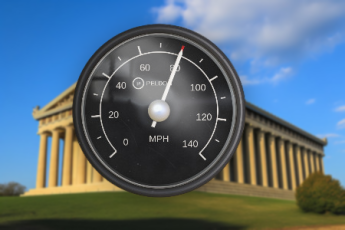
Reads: {"value": 80, "unit": "mph"}
